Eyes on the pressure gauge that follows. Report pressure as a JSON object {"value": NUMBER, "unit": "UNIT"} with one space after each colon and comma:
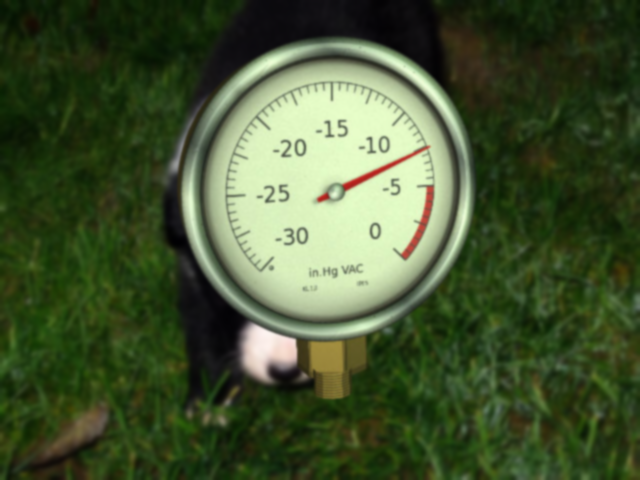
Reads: {"value": -7.5, "unit": "inHg"}
